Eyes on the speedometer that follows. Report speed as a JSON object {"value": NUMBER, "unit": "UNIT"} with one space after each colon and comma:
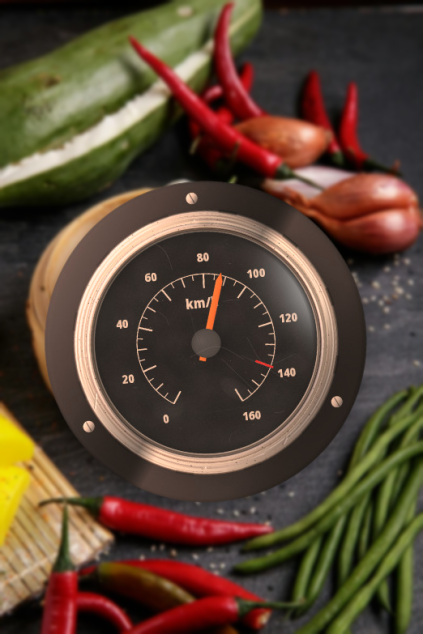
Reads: {"value": 87.5, "unit": "km/h"}
